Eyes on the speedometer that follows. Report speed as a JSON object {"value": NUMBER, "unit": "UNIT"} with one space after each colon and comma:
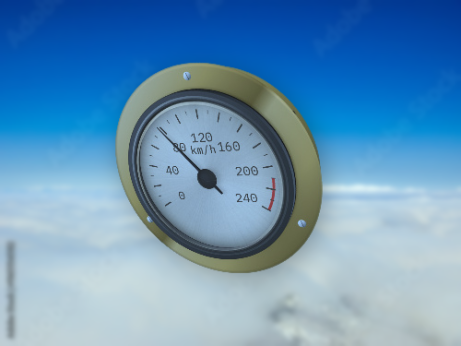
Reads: {"value": 80, "unit": "km/h"}
